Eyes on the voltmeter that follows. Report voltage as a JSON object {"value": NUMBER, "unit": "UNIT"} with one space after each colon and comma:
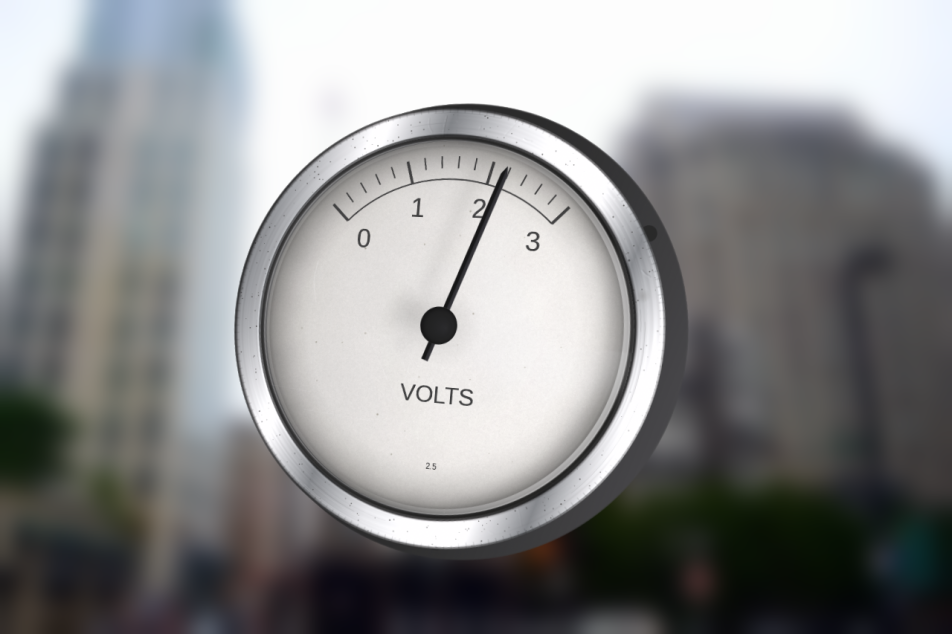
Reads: {"value": 2.2, "unit": "V"}
